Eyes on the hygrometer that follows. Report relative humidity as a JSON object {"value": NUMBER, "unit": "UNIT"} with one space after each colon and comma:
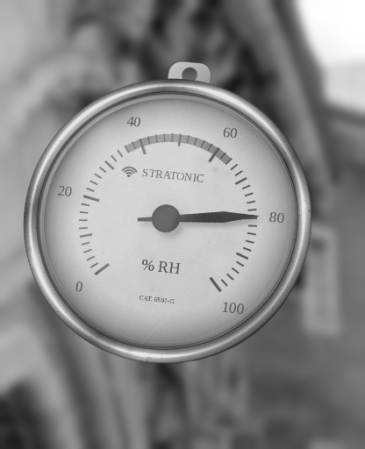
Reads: {"value": 80, "unit": "%"}
